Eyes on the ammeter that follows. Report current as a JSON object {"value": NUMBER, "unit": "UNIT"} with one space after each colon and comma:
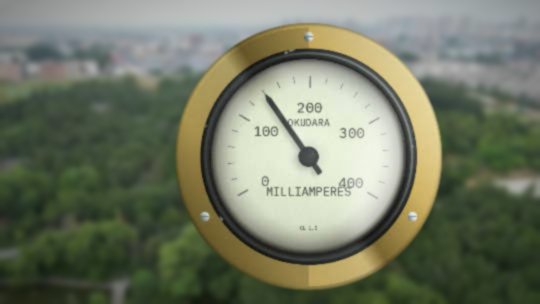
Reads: {"value": 140, "unit": "mA"}
